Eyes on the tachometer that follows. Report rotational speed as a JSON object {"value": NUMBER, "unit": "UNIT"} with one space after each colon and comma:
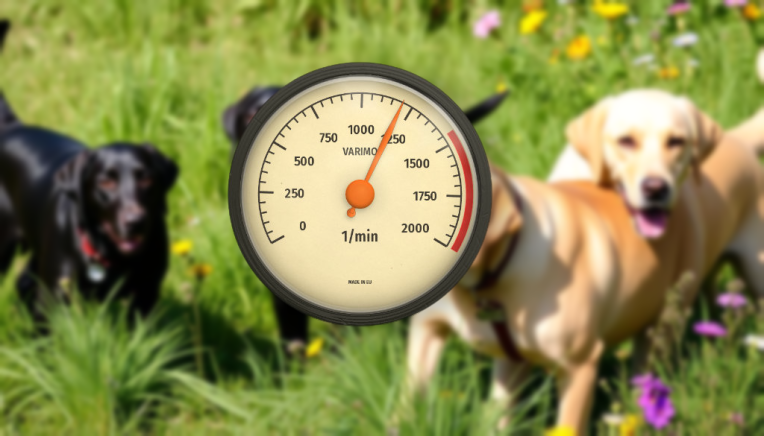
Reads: {"value": 1200, "unit": "rpm"}
